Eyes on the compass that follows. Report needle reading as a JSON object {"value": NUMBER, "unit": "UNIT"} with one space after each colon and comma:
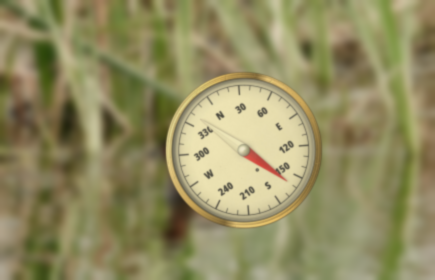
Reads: {"value": 160, "unit": "°"}
